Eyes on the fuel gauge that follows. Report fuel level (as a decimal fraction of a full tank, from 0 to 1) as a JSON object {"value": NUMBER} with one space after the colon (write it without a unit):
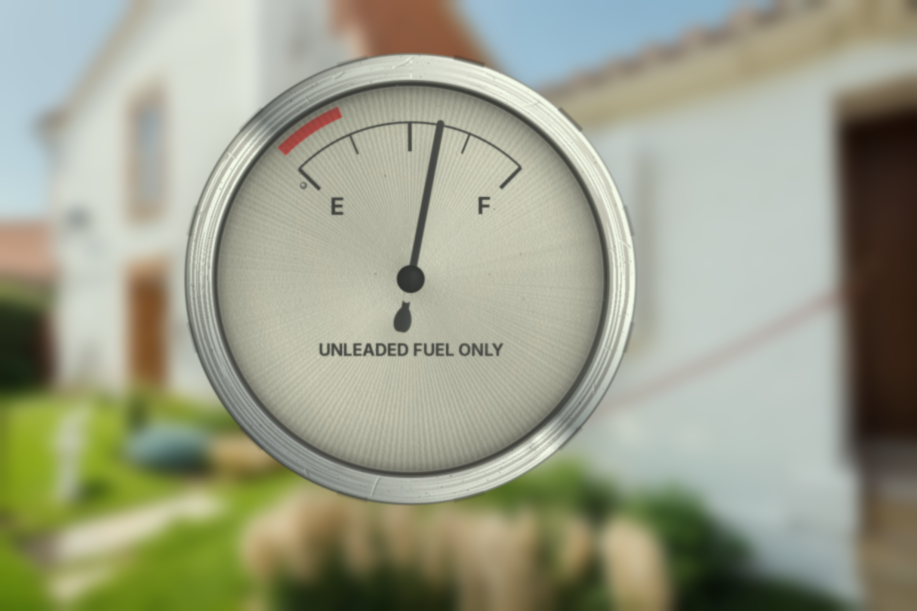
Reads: {"value": 0.625}
